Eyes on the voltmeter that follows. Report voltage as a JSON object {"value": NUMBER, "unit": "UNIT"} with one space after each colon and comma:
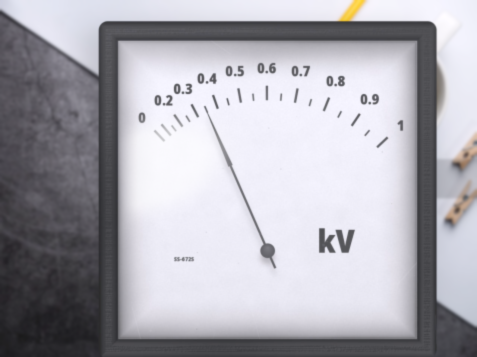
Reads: {"value": 0.35, "unit": "kV"}
